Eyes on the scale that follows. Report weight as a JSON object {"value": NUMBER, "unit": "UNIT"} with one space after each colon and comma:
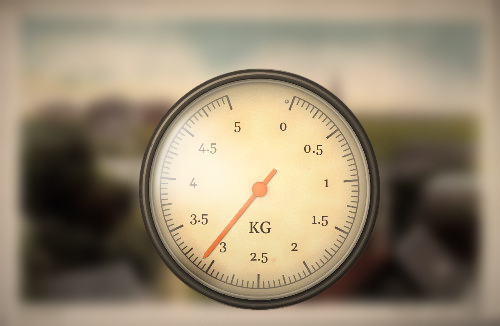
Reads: {"value": 3.1, "unit": "kg"}
